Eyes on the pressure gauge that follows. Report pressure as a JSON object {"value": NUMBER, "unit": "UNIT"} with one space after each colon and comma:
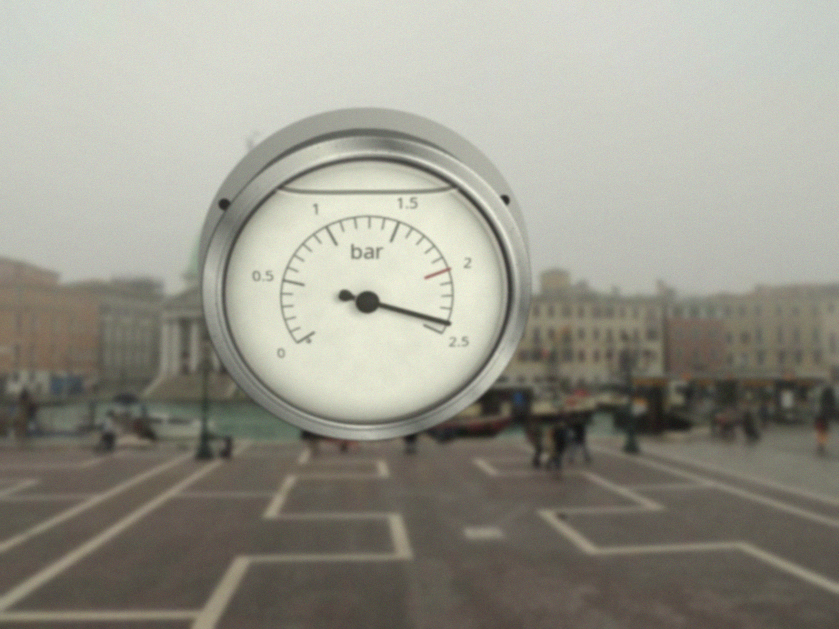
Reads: {"value": 2.4, "unit": "bar"}
